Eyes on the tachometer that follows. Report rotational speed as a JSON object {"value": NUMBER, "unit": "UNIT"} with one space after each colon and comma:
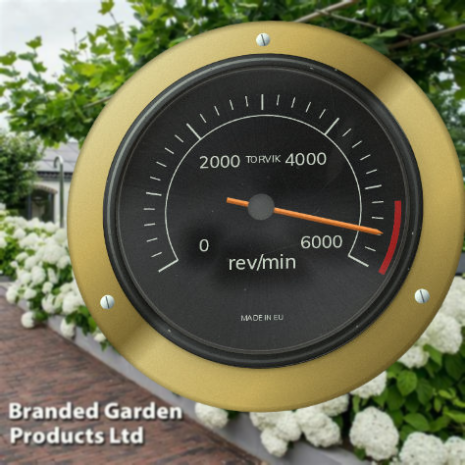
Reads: {"value": 5600, "unit": "rpm"}
